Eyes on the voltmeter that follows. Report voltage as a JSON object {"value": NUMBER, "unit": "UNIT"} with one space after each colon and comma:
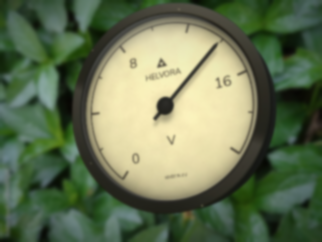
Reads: {"value": 14, "unit": "V"}
